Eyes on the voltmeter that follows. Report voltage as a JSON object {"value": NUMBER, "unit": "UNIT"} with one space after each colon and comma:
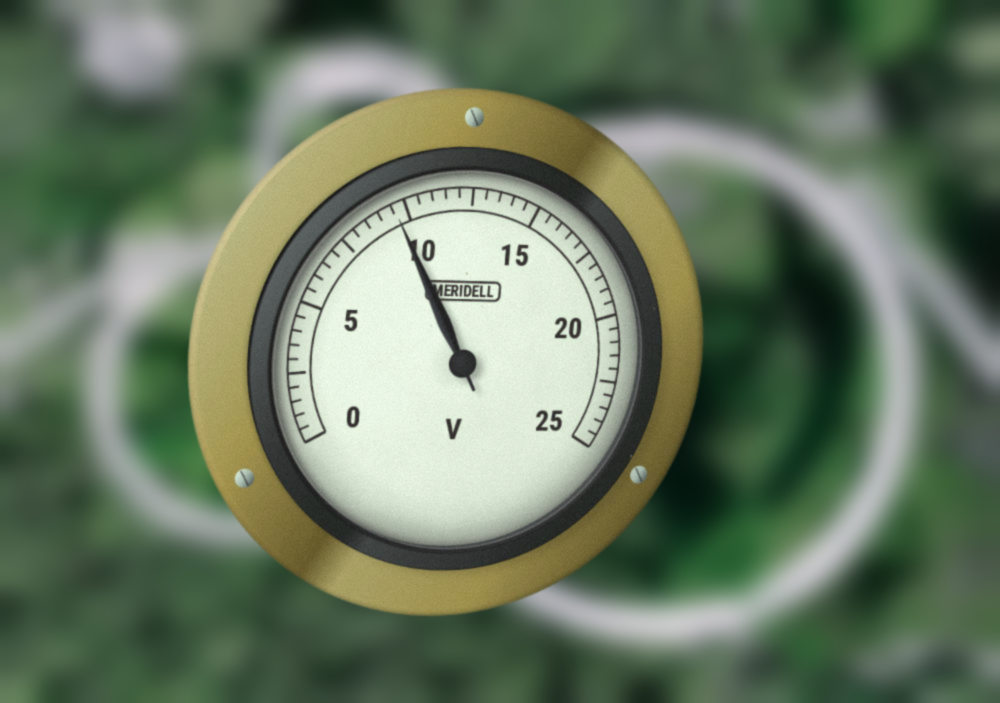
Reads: {"value": 9.5, "unit": "V"}
